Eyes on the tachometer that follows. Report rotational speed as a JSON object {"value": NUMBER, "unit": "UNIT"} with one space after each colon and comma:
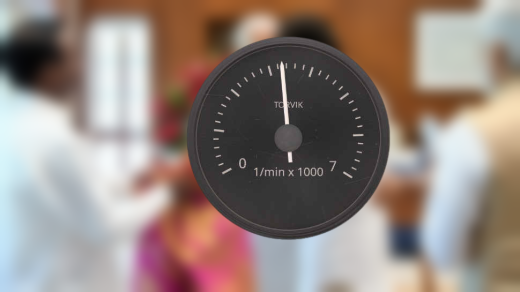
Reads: {"value": 3300, "unit": "rpm"}
